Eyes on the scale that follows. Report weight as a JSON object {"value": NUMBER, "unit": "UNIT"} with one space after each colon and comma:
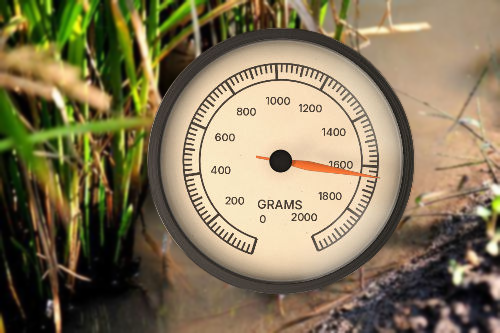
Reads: {"value": 1640, "unit": "g"}
